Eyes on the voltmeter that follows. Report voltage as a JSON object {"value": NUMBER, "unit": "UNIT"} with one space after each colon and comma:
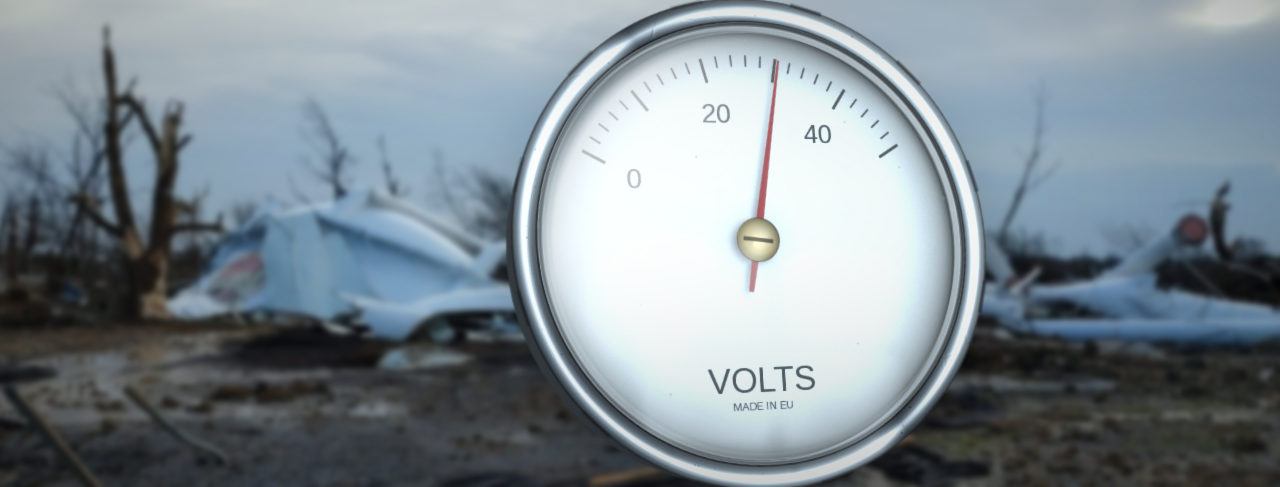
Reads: {"value": 30, "unit": "V"}
